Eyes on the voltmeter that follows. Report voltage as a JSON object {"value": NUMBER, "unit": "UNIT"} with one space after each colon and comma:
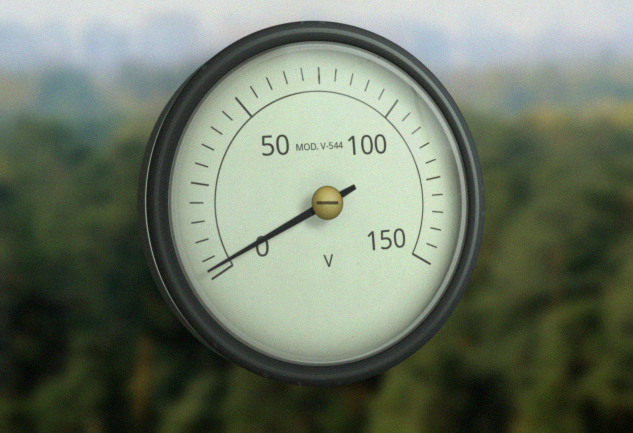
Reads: {"value": 2.5, "unit": "V"}
